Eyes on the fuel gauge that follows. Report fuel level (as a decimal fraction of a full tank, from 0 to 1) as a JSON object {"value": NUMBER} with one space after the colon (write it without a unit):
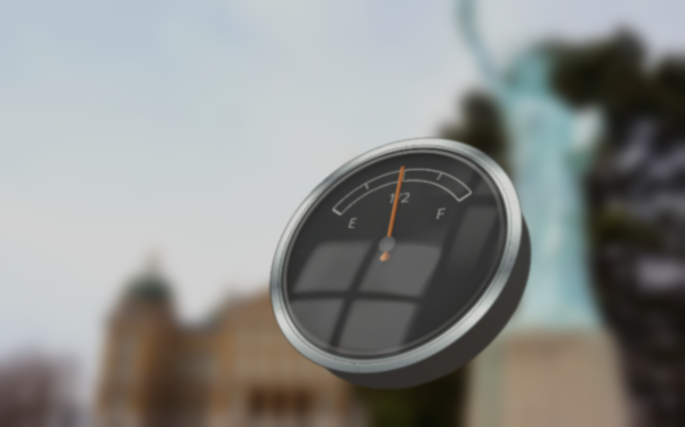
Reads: {"value": 0.5}
